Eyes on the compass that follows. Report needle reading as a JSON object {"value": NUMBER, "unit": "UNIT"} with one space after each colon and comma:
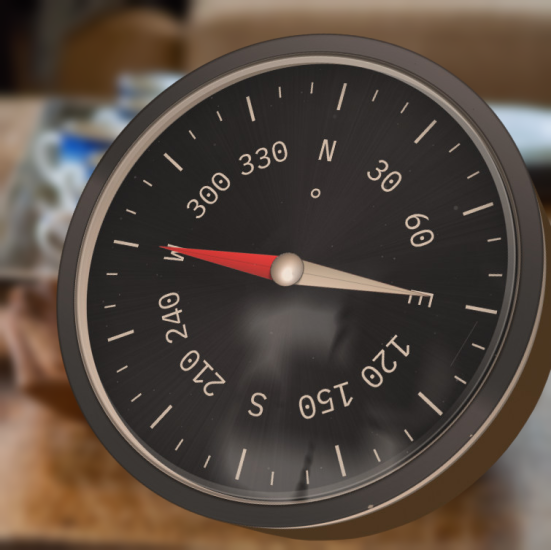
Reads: {"value": 270, "unit": "°"}
